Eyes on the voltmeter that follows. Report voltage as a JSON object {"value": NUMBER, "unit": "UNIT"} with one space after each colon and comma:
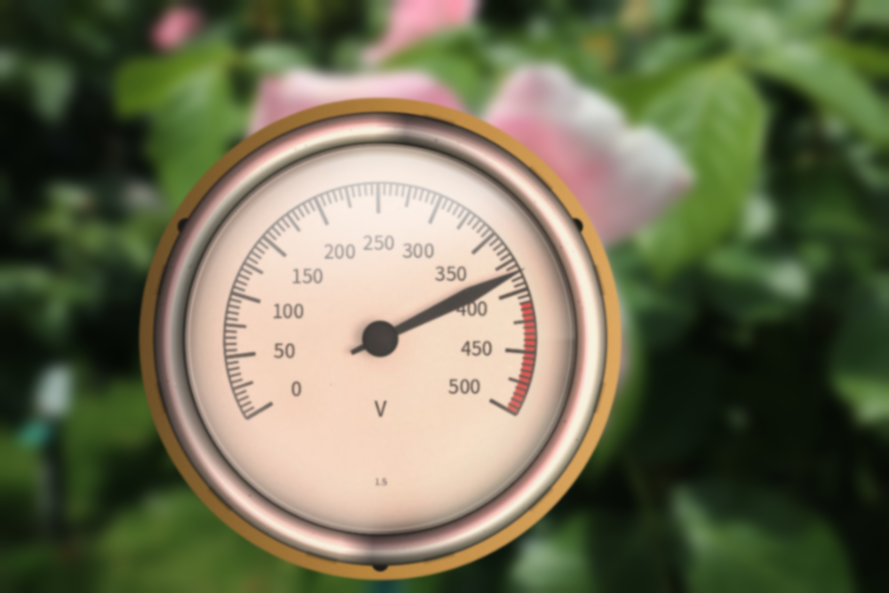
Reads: {"value": 385, "unit": "V"}
